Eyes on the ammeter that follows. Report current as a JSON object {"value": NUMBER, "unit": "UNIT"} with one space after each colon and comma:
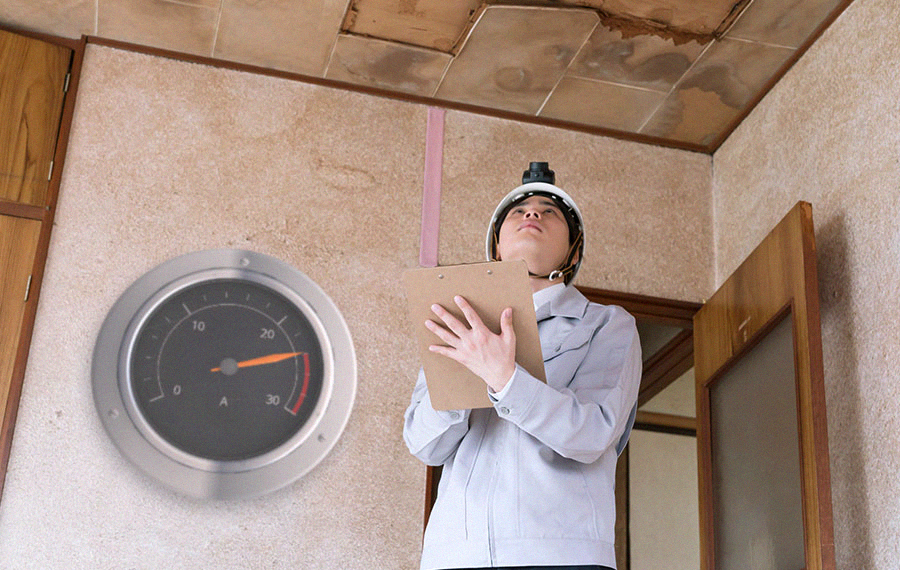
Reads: {"value": 24, "unit": "A"}
